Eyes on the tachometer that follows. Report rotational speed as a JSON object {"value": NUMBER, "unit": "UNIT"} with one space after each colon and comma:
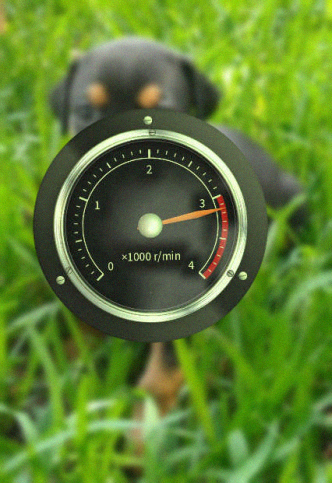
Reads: {"value": 3150, "unit": "rpm"}
